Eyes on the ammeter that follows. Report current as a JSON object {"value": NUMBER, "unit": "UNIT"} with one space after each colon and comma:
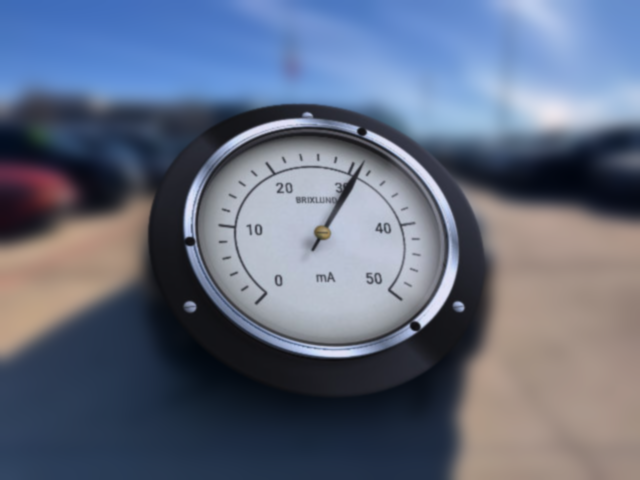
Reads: {"value": 31, "unit": "mA"}
